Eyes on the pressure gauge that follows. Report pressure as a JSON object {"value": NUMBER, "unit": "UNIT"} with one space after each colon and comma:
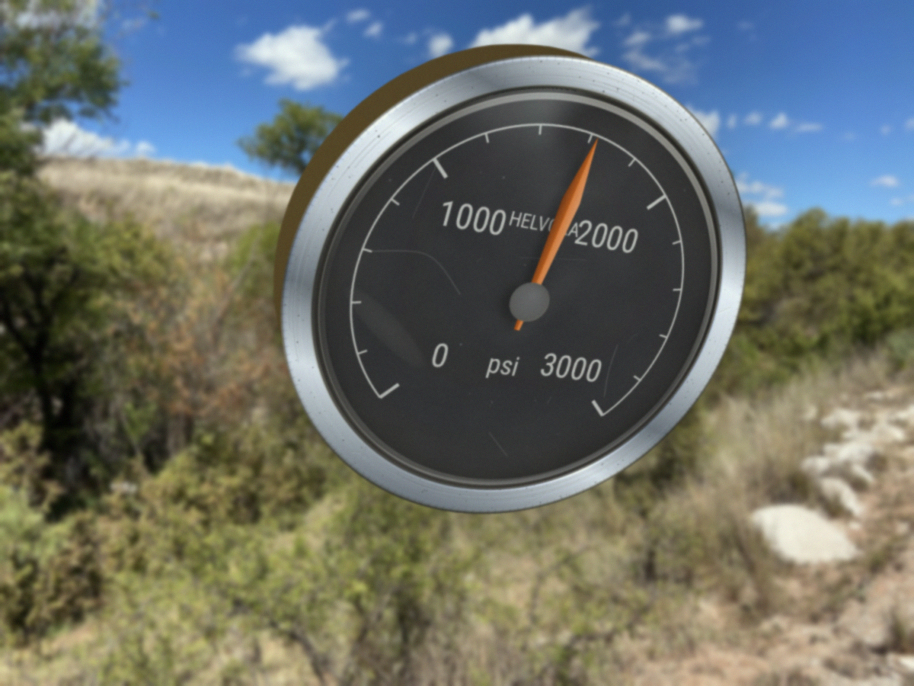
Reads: {"value": 1600, "unit": "psi"}
